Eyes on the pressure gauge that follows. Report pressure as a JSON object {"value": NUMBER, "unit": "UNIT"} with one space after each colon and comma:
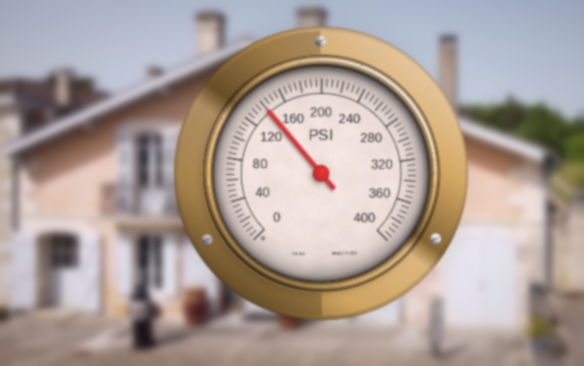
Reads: {"value": 140, "unit": "psi"}
